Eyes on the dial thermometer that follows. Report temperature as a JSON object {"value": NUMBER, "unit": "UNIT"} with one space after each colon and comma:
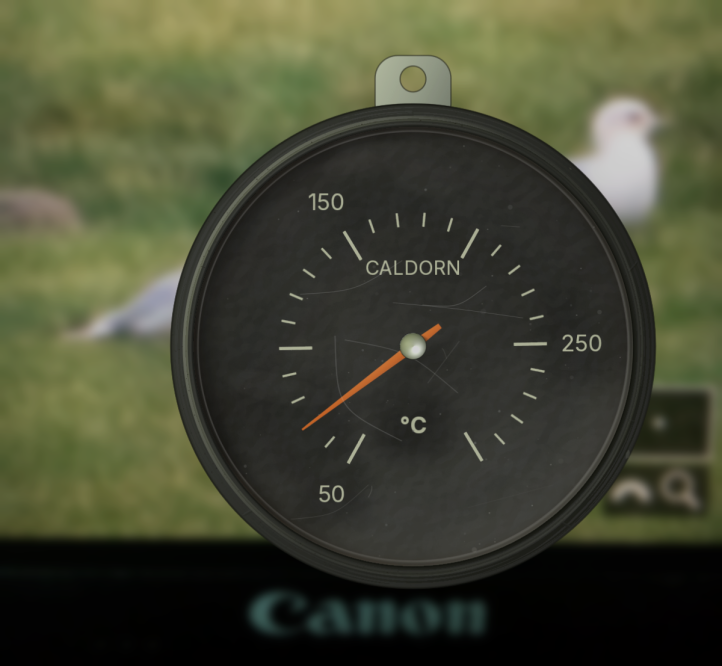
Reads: {"value": 70, "unit": "°C"}
